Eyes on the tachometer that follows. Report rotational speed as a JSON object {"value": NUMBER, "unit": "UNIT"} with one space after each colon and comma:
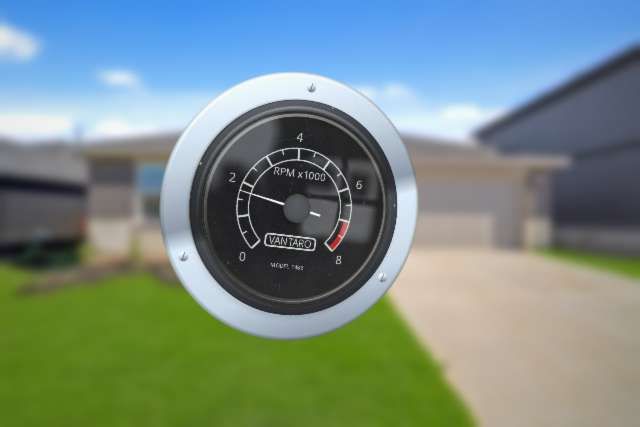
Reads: {"value": 1750, "unit": "rpm"}
